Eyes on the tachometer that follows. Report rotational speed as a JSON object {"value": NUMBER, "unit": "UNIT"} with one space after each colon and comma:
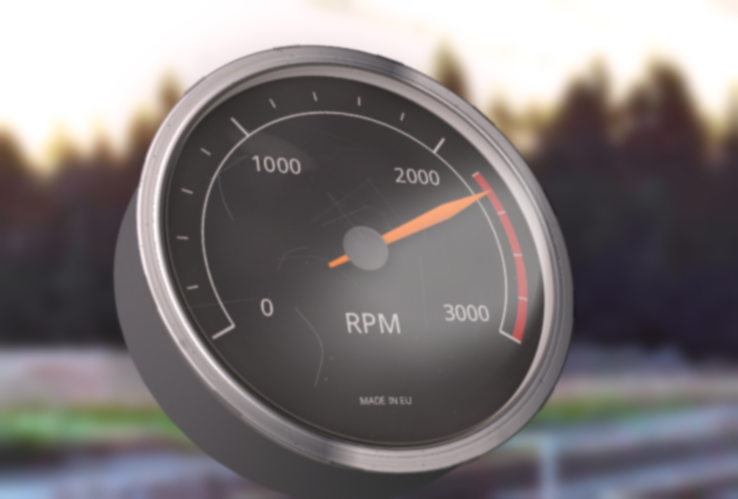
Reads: {"value": 2300, "unit": "rpm"}
